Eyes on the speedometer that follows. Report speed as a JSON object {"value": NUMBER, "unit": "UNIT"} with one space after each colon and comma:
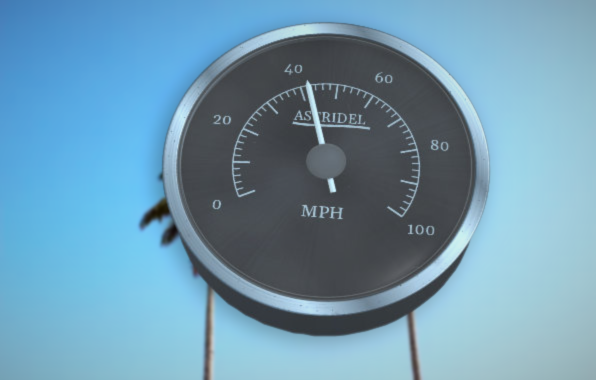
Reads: {"value": 42, "unit": "mph"}
